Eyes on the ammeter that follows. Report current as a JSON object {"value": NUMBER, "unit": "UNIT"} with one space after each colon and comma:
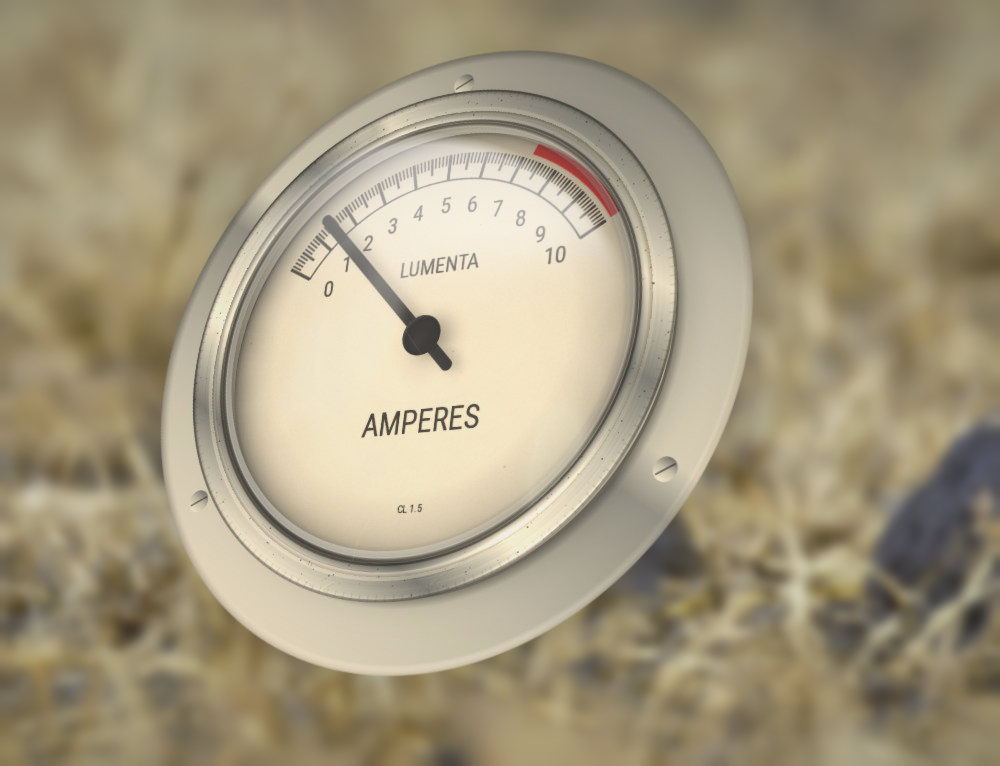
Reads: {"value": 1.5, "unit": "A"}
